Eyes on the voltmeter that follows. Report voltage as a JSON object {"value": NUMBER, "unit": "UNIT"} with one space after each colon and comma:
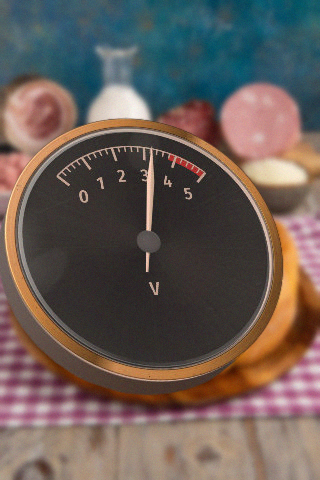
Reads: {"value": 3.2, "unit": "V"}
